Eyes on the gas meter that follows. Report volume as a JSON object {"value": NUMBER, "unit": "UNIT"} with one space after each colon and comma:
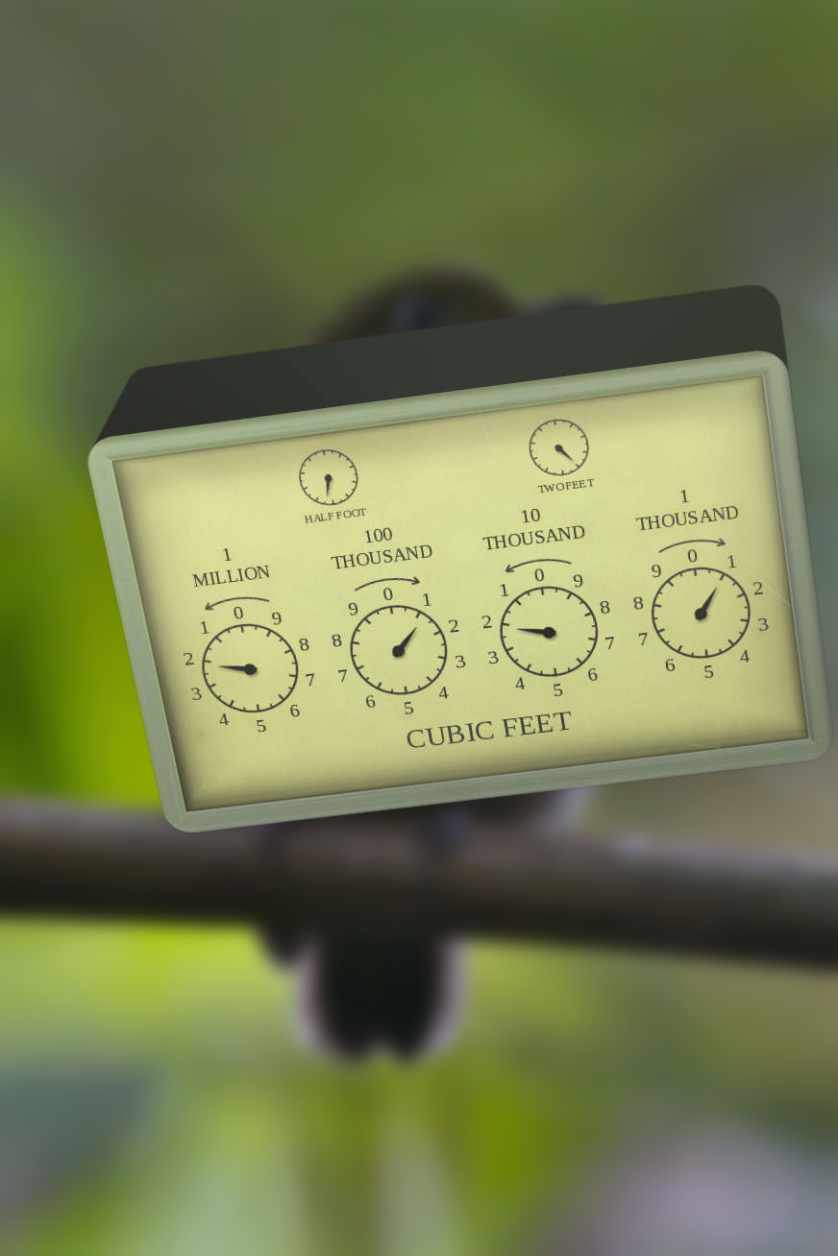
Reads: {"value": 212100, "unit": "ft³"}
